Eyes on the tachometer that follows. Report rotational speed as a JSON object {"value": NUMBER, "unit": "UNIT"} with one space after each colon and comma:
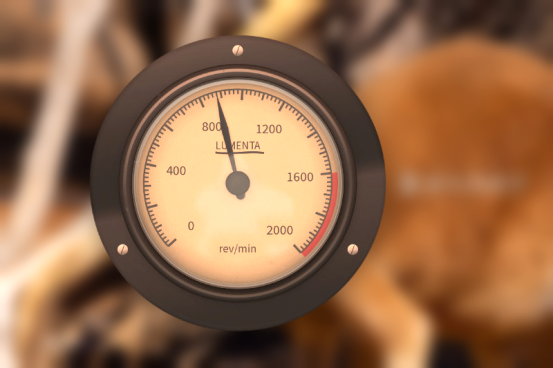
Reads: {"value": 880, "unit": "rpm"}
